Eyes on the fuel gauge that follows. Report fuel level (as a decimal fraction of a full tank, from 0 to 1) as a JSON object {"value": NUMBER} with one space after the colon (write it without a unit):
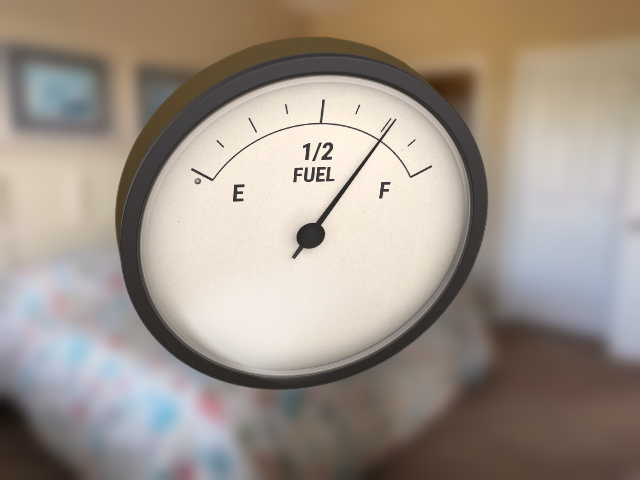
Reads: {"value": 0.75}
